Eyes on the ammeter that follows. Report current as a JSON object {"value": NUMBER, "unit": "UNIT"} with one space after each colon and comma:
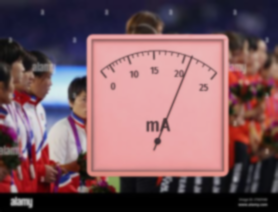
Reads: {"value": 21, "unit": "mA"}
